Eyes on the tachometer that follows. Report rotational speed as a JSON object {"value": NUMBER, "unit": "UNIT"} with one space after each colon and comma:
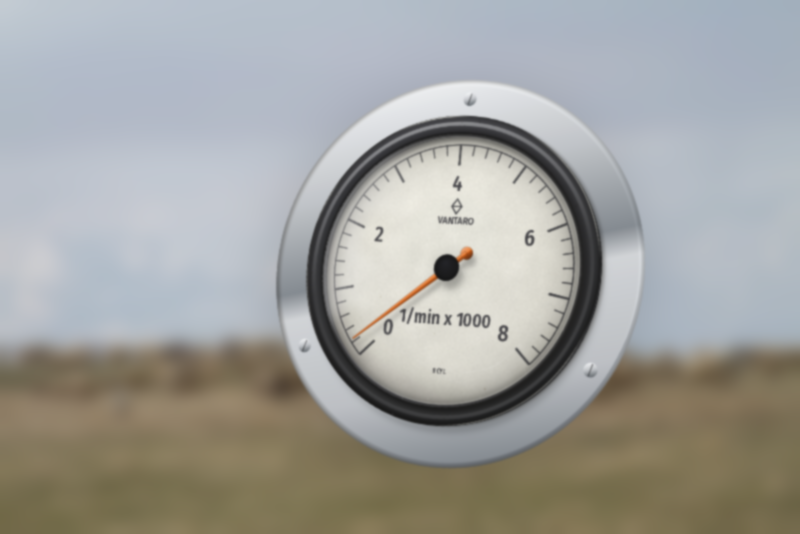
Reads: {"value": 200, "unit": "rpm"}
